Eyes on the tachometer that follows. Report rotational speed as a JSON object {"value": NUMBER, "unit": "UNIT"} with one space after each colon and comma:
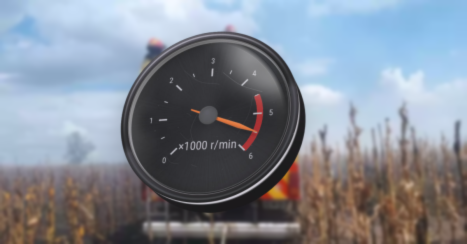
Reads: {"value": 5500, "unit": "rpm"}
